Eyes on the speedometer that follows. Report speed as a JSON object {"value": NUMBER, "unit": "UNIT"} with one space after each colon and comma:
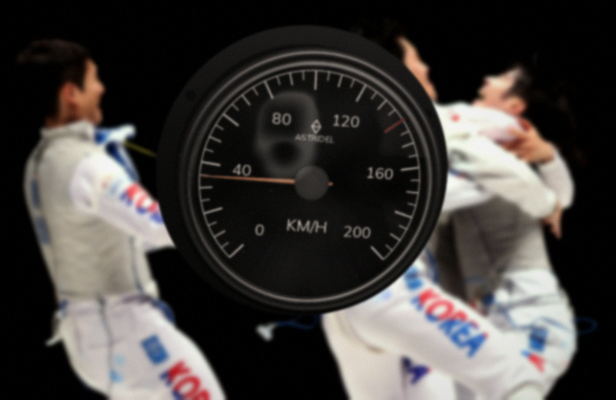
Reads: {"value": 35, "unit": "km/h"}
